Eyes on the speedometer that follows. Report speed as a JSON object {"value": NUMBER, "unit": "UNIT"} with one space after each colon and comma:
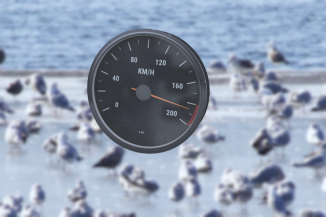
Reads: {"value": 185, "unit": "km/h"}
